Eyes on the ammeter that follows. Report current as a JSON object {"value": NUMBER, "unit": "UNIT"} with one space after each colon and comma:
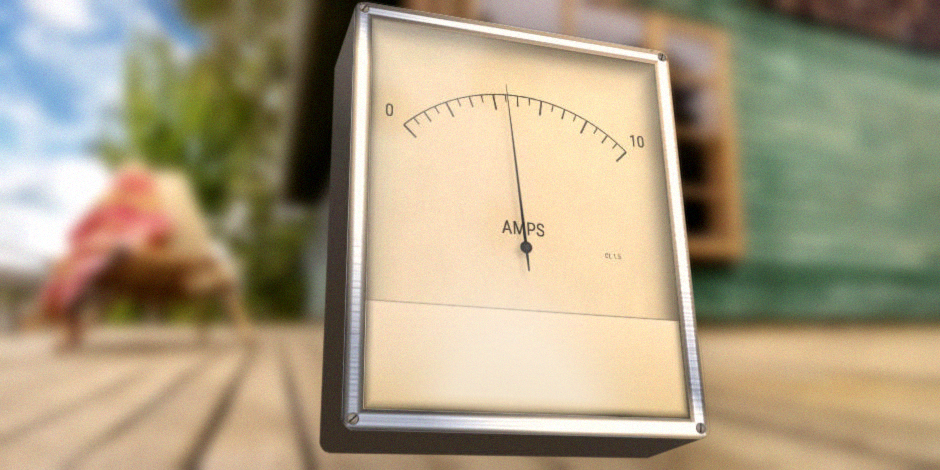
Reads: {"value": 4.5, "unit": "A"}
